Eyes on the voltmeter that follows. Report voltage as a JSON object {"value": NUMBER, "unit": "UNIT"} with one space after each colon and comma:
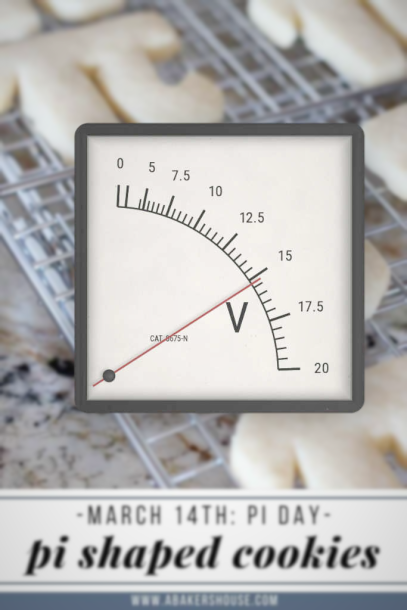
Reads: {"value": 15.25, "unit": "V"}
